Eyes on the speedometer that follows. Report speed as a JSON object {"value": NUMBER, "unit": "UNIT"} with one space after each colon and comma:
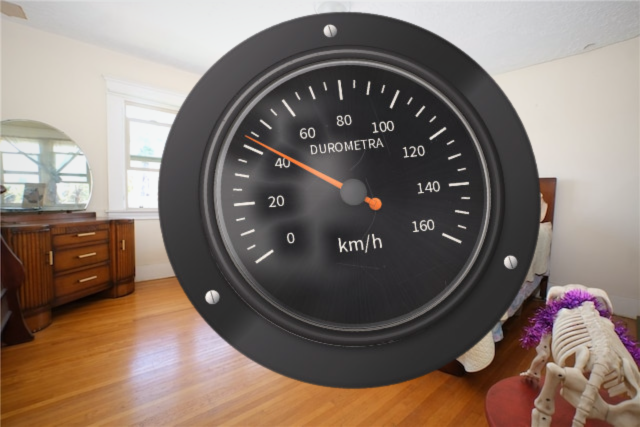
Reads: {"value": 42.5, "unit": "km/h"}
